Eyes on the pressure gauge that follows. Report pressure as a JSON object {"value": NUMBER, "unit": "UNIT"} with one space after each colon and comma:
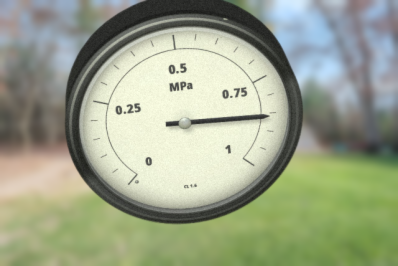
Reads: {"value": 0.85, "unit": "MPa"}
